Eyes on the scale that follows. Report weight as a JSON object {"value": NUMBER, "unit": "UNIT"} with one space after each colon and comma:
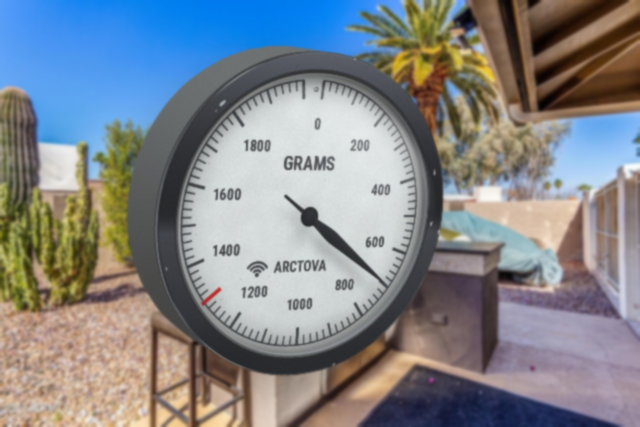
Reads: {"value": 700, "unit": "g"}
